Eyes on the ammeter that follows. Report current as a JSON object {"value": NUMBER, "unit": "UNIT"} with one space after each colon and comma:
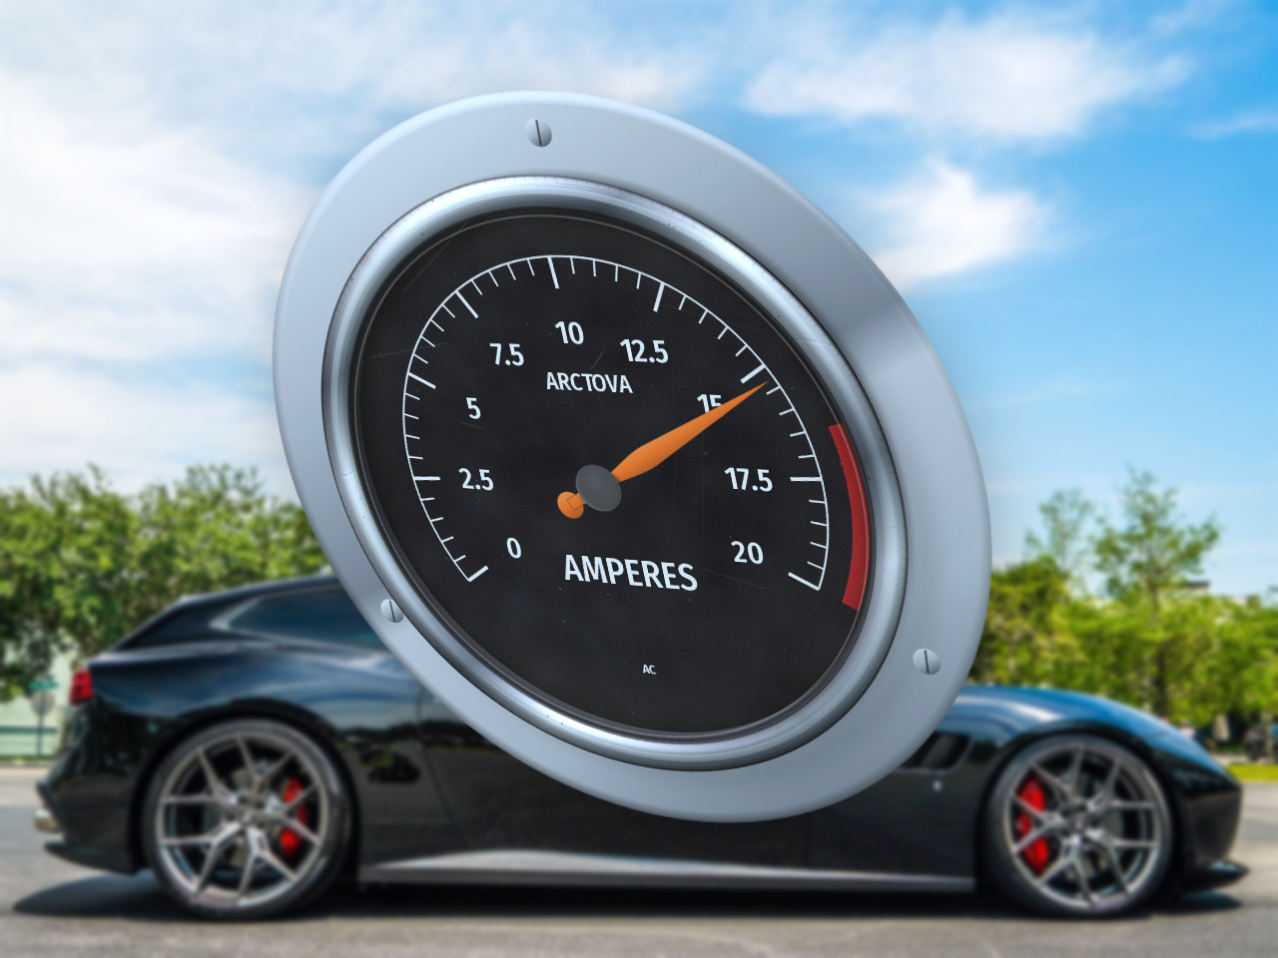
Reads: {"value": 15.25, "unit": "A"}
